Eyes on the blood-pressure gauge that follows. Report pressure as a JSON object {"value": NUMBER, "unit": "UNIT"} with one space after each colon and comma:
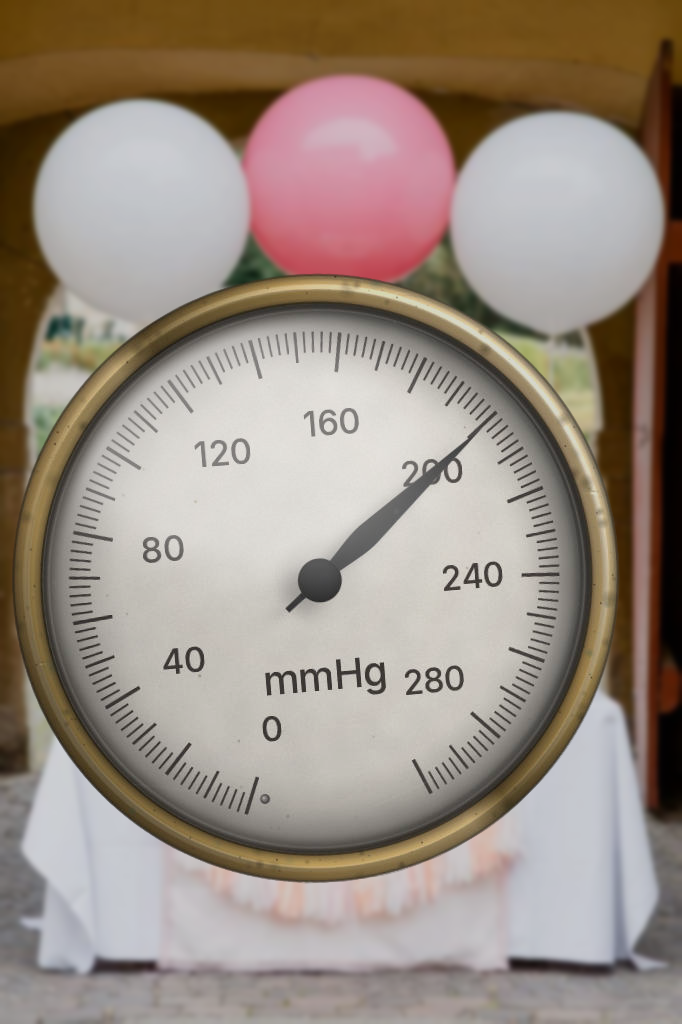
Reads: {"value": 200, "unit": "mmHg"}
